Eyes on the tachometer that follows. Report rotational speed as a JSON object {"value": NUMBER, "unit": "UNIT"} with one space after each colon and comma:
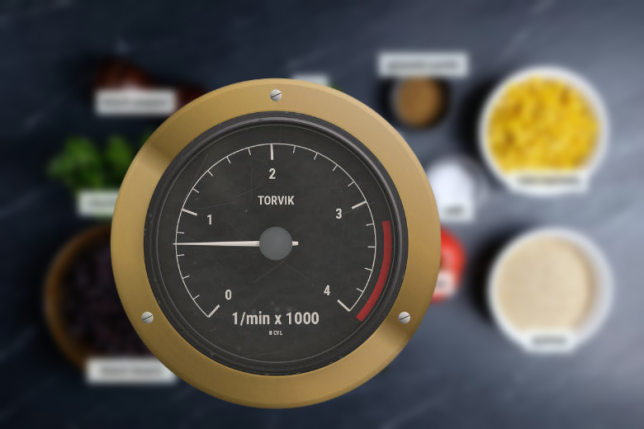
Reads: {"value": 700, "unit": "rpm"}
